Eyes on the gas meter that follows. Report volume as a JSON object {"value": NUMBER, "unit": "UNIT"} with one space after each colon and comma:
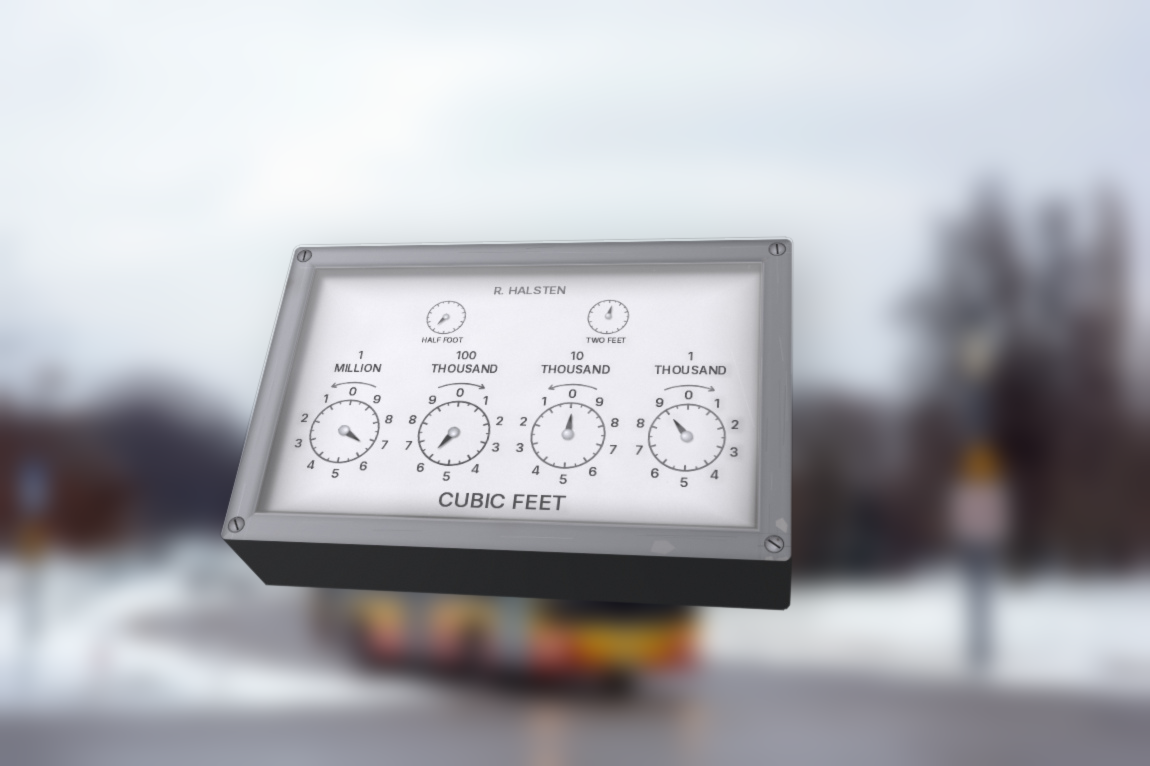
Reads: {"value": 659900, "unit": "ft³"}
